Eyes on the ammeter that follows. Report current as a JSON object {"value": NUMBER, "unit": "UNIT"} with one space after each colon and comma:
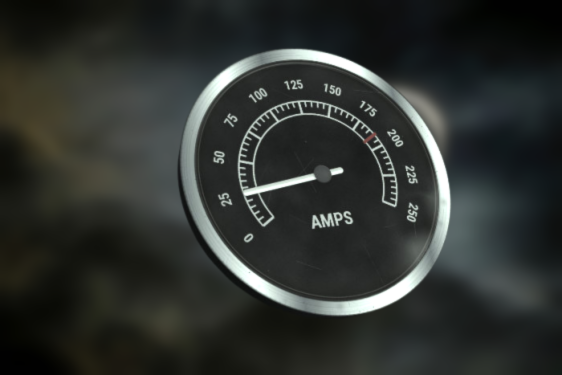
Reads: {"value": 25, "unit": "A"}
